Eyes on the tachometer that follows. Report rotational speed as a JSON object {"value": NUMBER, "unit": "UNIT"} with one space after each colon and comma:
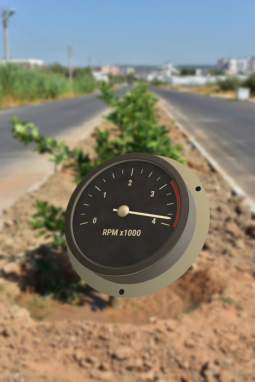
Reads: {"value": 3875, "unit": "rpm"}
